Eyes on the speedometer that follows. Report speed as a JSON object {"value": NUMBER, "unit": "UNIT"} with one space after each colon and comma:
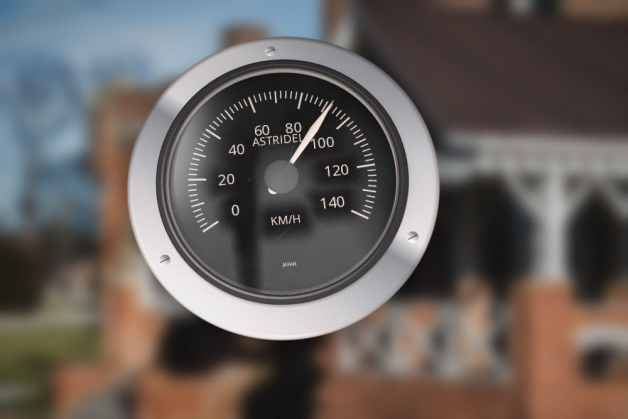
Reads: {"value": 92, "unit": "km/h"}
